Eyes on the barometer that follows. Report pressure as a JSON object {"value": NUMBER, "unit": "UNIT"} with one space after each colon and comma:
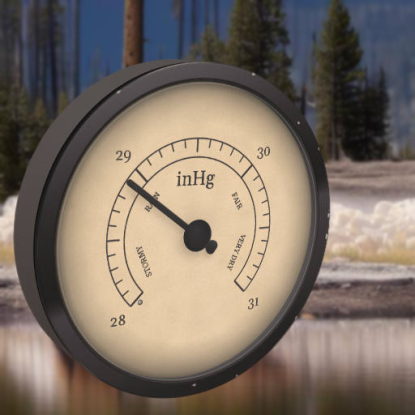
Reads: {"value": 28.9, "unit": "inHg"}
